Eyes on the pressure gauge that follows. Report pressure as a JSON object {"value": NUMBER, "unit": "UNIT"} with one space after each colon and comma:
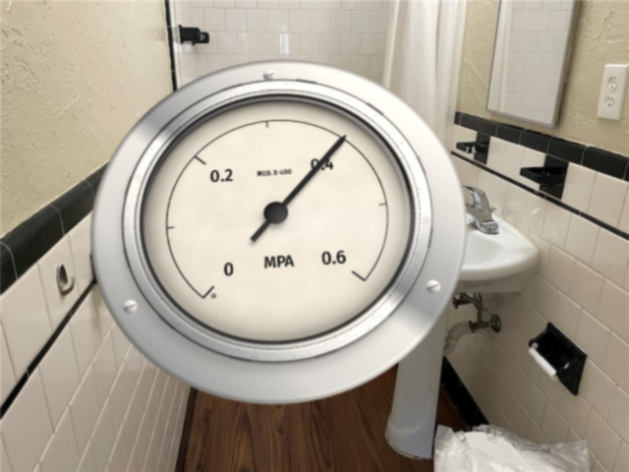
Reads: {"value": 0.4, "unit": "MPa"}
